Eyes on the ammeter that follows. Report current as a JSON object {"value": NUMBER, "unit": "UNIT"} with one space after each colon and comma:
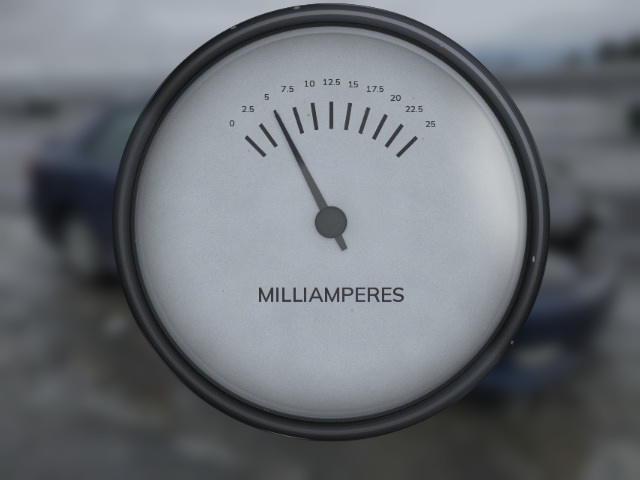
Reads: {"value": 5, "unit": "mA"}
